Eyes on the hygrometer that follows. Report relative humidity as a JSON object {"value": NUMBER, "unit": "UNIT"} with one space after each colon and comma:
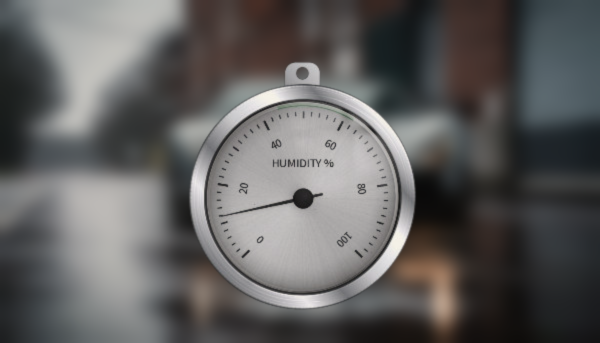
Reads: {"value": 12, "unit": "%"}
